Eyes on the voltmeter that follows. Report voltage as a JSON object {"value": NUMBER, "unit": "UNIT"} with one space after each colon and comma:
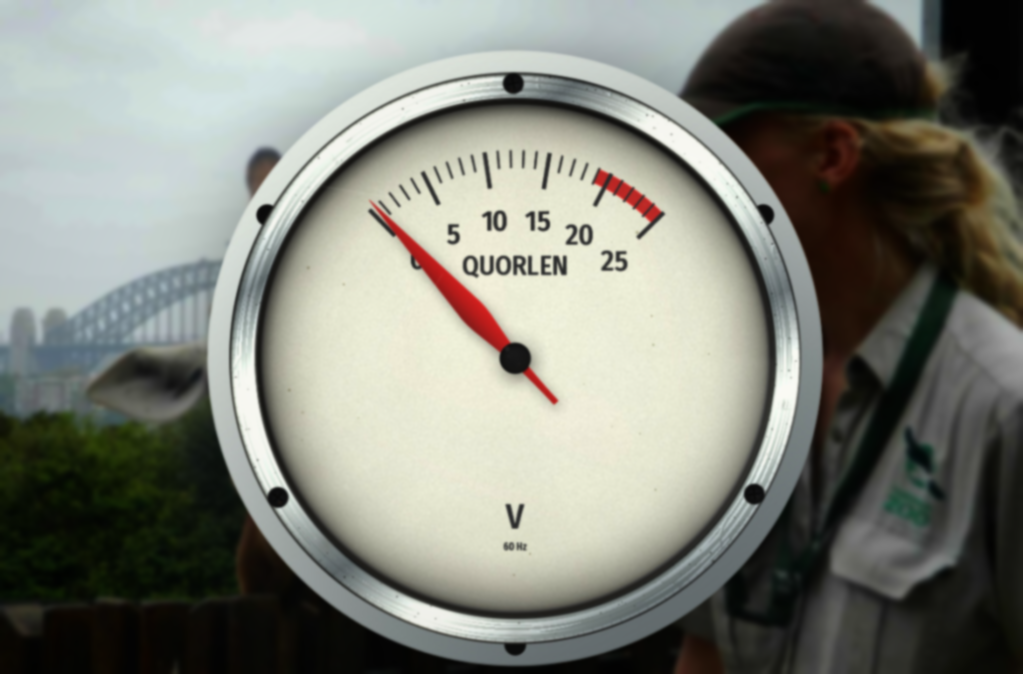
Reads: {"value": 0.5, "unit": "V"}
